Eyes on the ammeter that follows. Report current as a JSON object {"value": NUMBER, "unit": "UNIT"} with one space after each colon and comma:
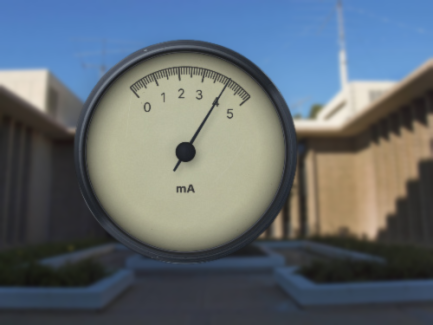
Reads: {"value": 4, "unit": "mA"}
